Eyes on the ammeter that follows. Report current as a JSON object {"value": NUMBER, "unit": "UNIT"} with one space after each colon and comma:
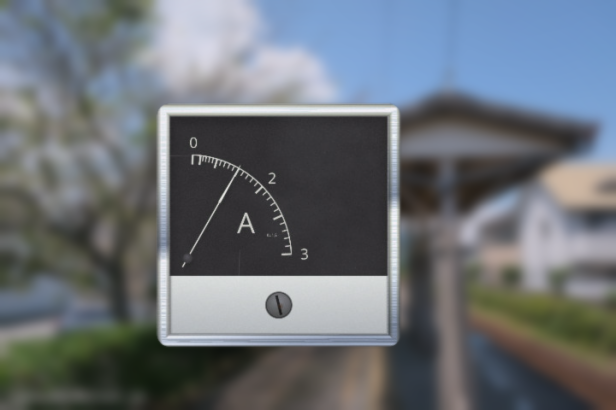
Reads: {"value": 1.5, "unit": "A"}
